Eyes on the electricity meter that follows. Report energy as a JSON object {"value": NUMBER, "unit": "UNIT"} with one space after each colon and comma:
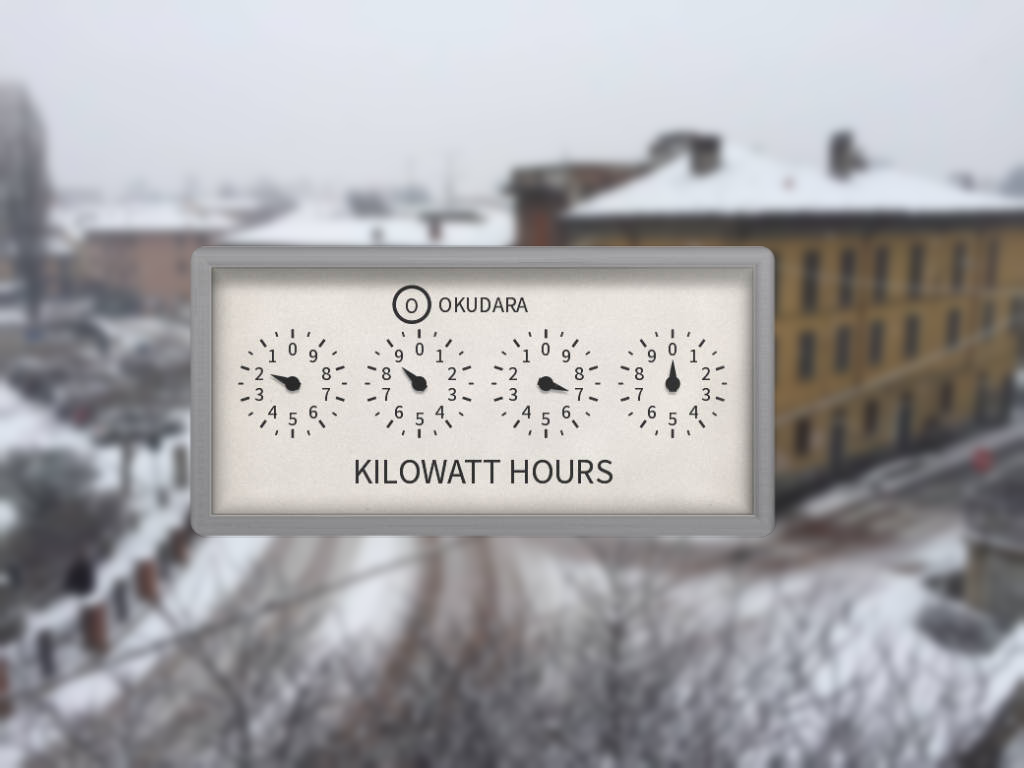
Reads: {"value": 1870, "unit": "kWh"}
